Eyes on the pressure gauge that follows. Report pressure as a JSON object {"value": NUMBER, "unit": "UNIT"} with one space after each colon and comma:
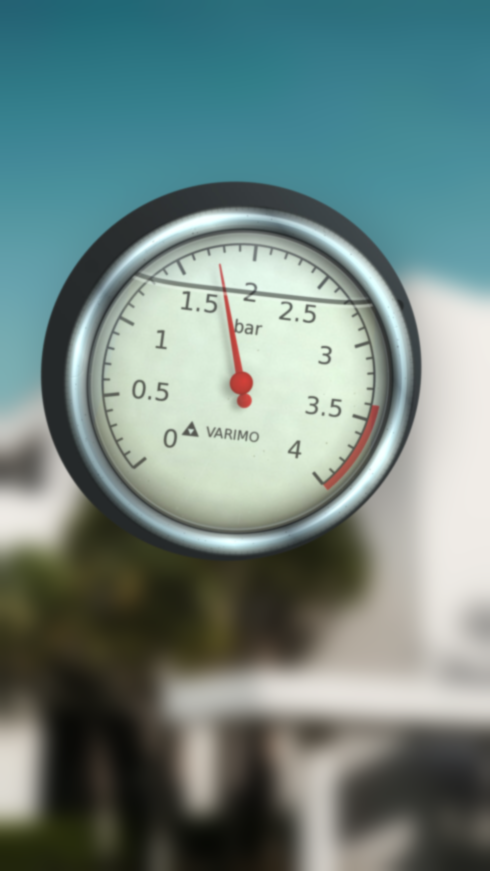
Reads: {"value": 1.75, "unit": "bar"}
